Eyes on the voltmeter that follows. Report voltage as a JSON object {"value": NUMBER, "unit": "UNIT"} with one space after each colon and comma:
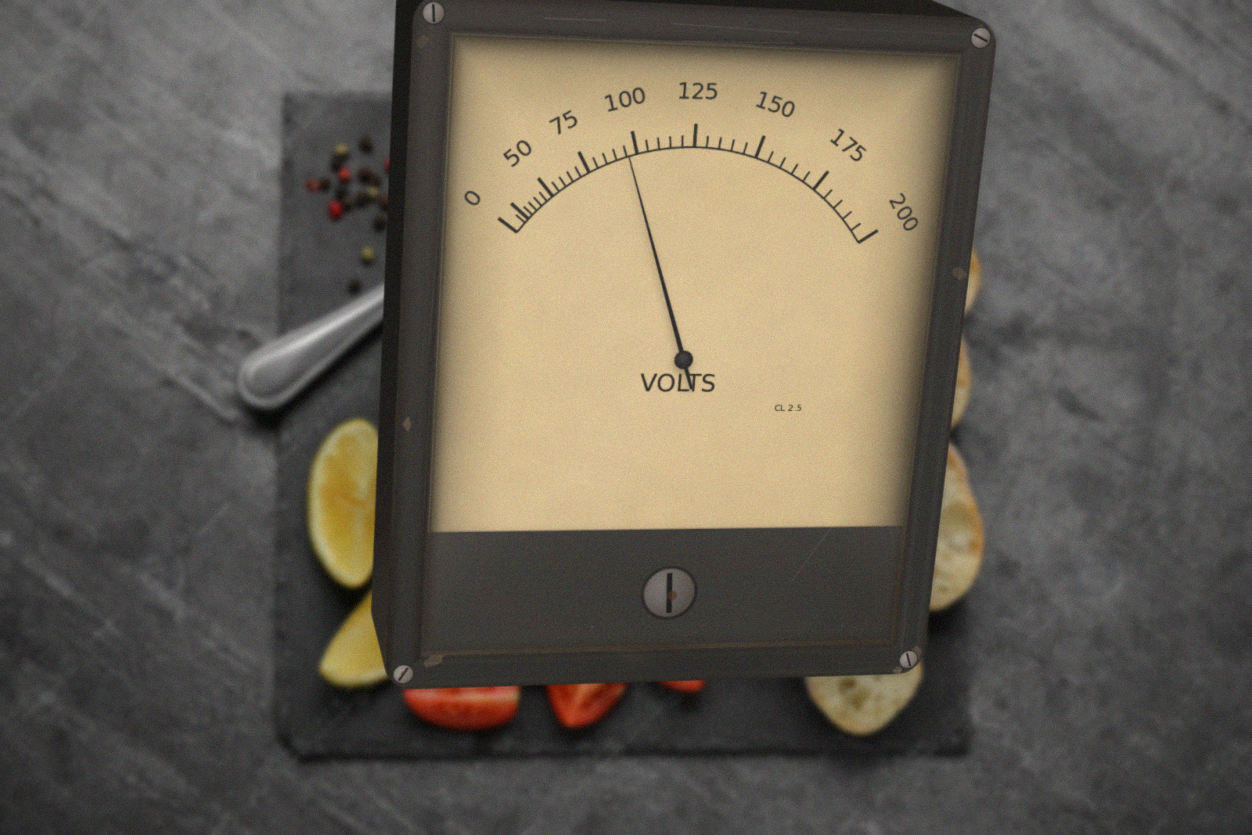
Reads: {"value": 95, "unit": "V"}
